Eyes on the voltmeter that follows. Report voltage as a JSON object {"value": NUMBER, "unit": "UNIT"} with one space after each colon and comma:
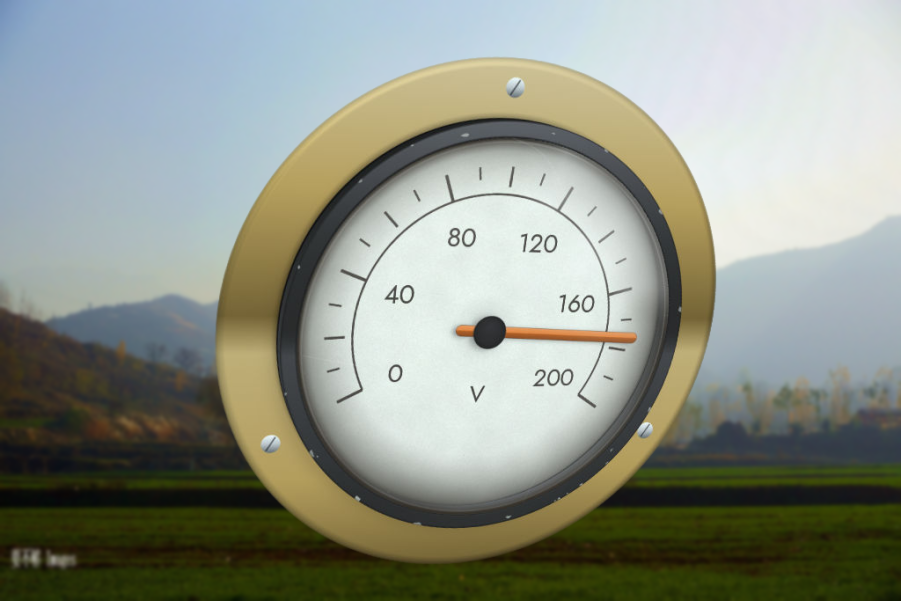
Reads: {"value": 175, "unit": "V"}
